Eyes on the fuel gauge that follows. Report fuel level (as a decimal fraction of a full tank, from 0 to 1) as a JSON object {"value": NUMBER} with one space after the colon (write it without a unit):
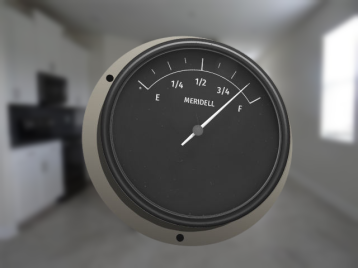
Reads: {"value": 0.875}
